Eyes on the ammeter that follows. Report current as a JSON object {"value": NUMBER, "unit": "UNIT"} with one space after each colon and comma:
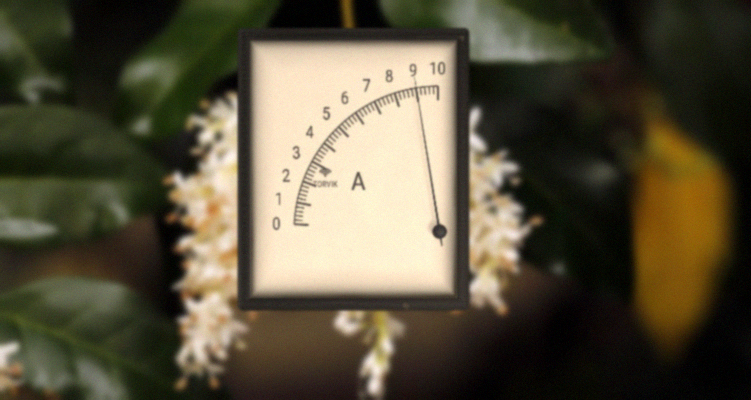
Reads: {"value": 9, "unit": "A"}
